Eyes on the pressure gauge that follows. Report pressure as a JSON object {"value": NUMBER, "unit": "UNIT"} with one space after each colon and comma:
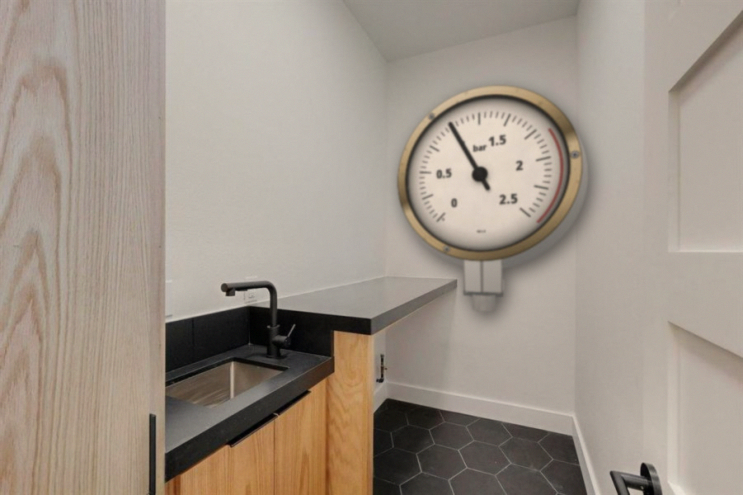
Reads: {"value": 1, "unit": "bar"}
